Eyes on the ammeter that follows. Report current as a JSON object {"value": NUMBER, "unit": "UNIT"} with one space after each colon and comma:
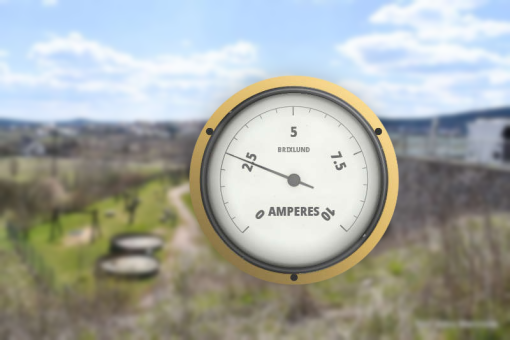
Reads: {"value": 2.5, "unit": "A"}
